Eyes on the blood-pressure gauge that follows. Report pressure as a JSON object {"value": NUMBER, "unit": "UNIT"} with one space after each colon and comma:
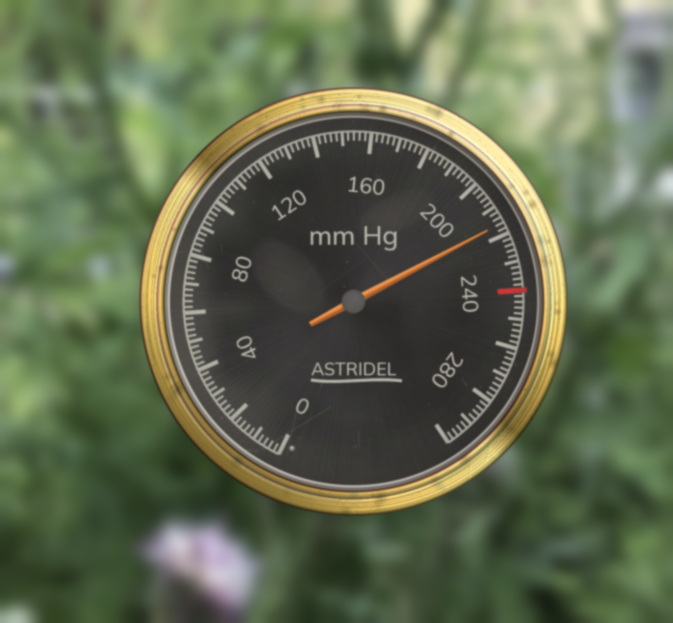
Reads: {"value": 216, "unit": "mmHg"}
